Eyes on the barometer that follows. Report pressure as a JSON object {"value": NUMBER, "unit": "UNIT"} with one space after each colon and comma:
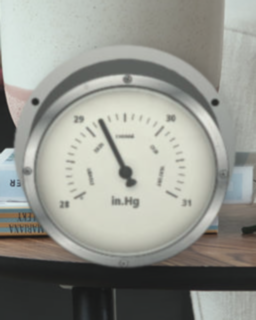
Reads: {"value": 29.2, "unit": "inHg"}
